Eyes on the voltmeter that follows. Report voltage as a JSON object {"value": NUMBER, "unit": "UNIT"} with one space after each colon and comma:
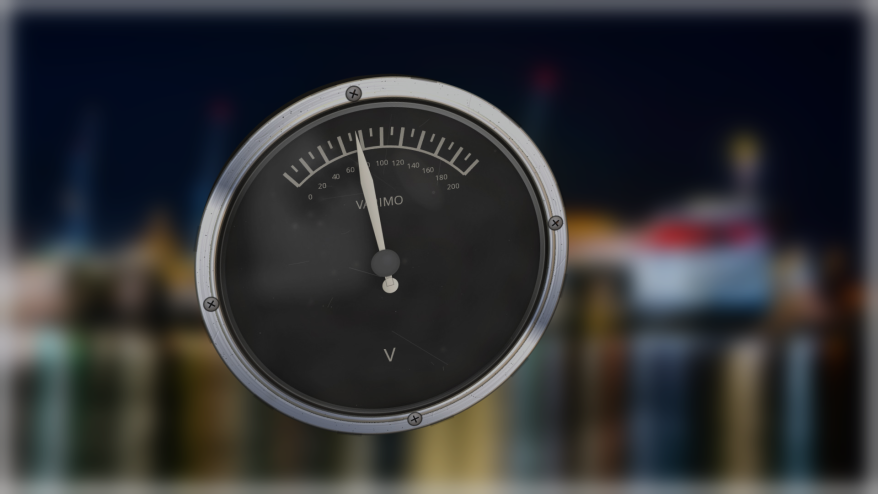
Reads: {"value": 75, "unit": "V"}
